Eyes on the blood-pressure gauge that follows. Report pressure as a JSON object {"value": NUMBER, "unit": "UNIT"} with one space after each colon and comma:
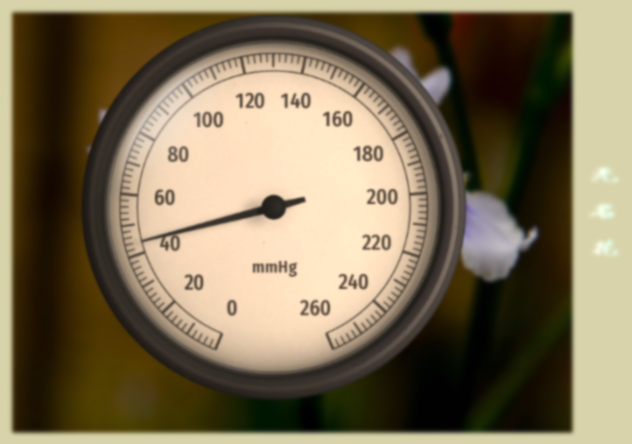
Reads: {"value": 44, "unit": "mmHg"}
